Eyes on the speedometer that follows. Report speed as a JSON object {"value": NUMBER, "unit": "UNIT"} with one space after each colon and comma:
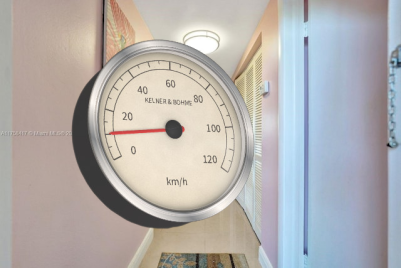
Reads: {"value": 10, "unit": "km/h"}
